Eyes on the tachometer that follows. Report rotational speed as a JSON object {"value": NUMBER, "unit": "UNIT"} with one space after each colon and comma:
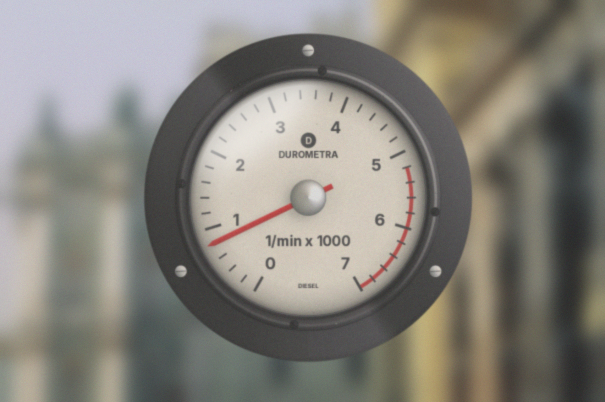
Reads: {"value": 800, "unit": "rpm"}
